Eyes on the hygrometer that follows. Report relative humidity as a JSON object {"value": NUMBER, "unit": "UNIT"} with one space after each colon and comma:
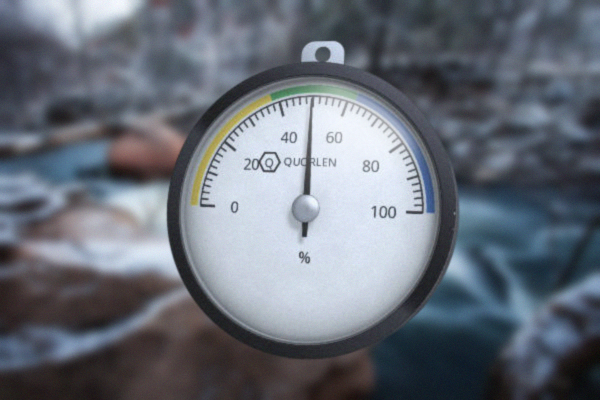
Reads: {"value": 50, "unit": "%"}
